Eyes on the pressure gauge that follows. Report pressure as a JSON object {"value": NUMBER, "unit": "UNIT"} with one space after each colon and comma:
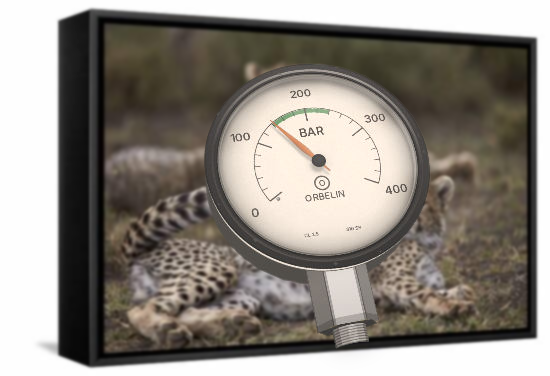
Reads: {"value": 140, "unit": "bar"}
